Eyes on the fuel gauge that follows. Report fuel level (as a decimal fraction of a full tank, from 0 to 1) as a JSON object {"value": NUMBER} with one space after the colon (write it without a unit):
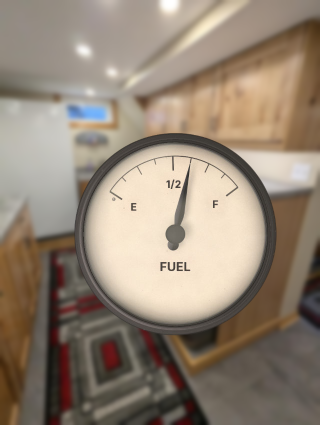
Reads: {"value": 0.625}
